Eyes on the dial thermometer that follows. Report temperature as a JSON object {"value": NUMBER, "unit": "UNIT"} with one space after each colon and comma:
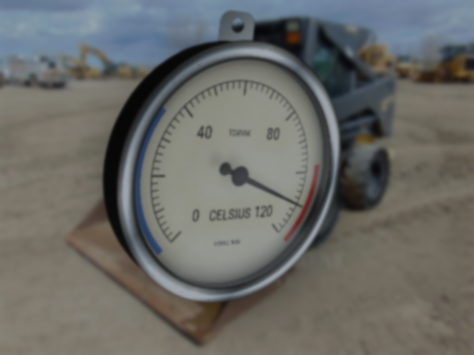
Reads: {"value": 110, "unit": "°C"}
